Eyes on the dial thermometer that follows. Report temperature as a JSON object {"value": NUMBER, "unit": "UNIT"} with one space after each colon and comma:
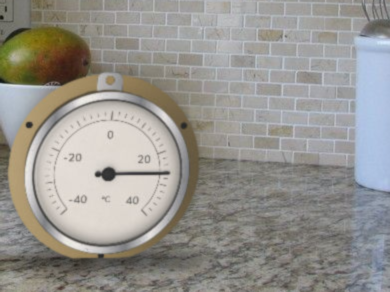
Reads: {"value": 26, "unit": "°C"}
